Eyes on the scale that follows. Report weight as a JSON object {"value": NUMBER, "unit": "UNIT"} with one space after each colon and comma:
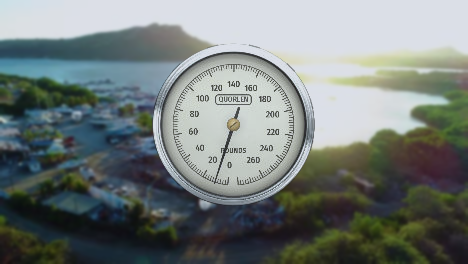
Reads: {"value": 10, "unit": "lb"}
